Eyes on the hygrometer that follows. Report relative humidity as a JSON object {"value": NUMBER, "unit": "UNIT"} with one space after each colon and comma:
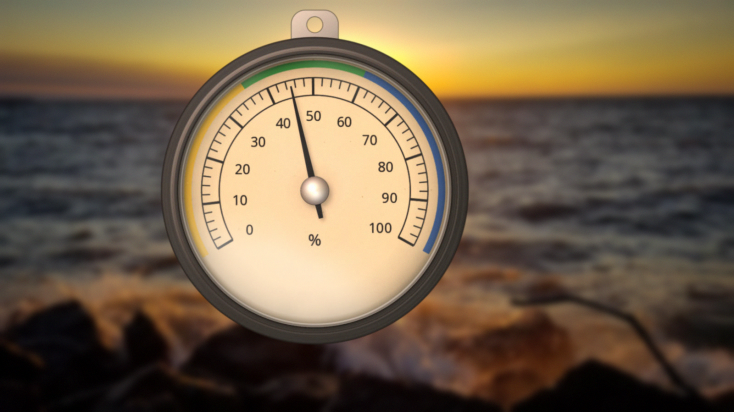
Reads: {"value": 45, "unit": "%"}
